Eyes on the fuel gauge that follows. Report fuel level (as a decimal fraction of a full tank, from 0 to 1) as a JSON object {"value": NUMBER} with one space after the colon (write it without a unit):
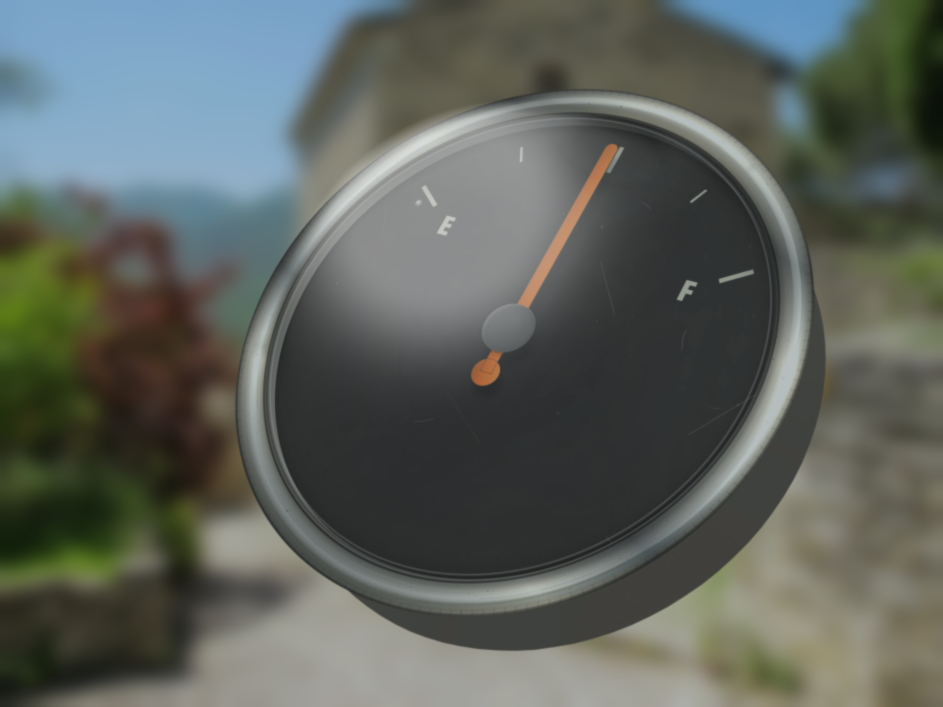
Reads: {"value": 0.5}
